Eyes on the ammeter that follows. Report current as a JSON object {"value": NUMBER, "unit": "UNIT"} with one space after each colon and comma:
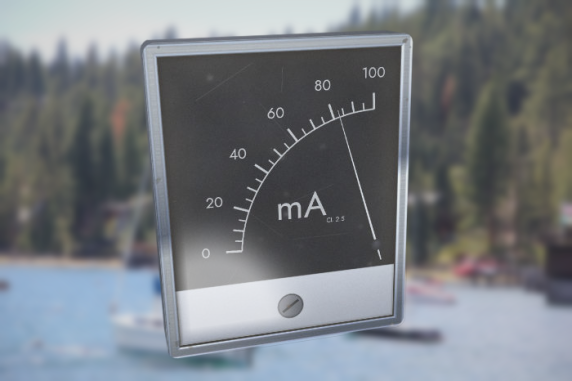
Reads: {"value": 82.5, "unit": "mA"}
